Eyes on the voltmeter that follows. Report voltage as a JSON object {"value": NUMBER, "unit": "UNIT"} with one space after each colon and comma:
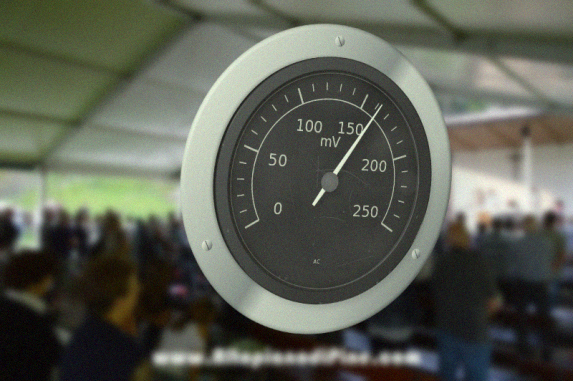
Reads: {"value": 160, "unit": "mV"}
